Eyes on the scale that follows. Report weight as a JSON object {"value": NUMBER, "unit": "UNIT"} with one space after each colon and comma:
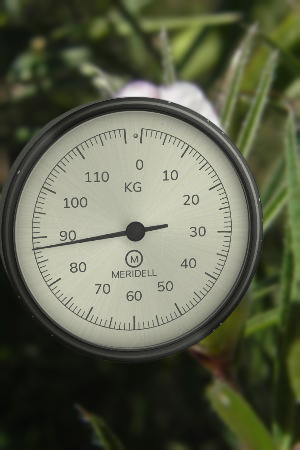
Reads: {"value": 88, "unit": "kg"}
